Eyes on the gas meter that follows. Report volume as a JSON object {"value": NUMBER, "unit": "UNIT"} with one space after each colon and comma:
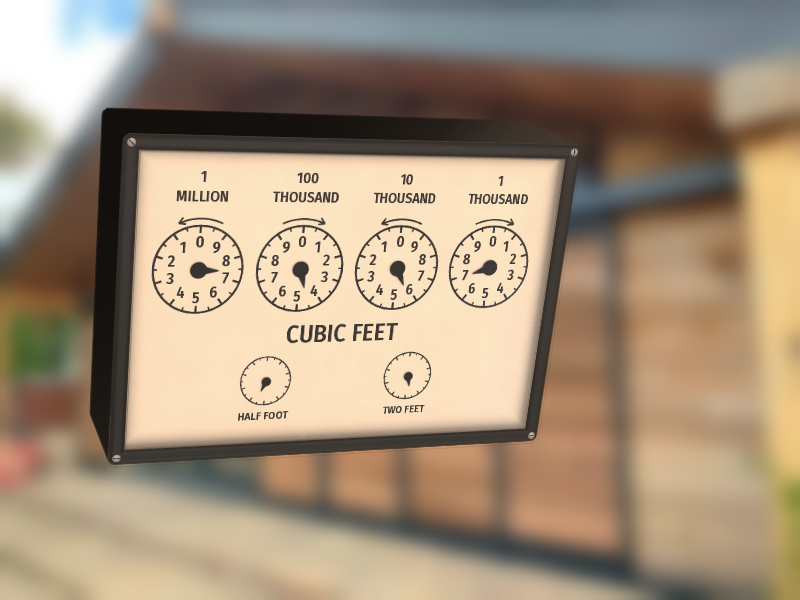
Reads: {"value": 745700, "unit": "ft³"}
